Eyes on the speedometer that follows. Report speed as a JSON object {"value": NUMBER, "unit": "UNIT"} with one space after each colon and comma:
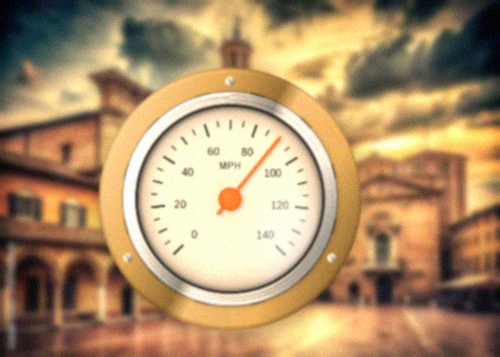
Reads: {"value": 90, "unit": "mph"}
